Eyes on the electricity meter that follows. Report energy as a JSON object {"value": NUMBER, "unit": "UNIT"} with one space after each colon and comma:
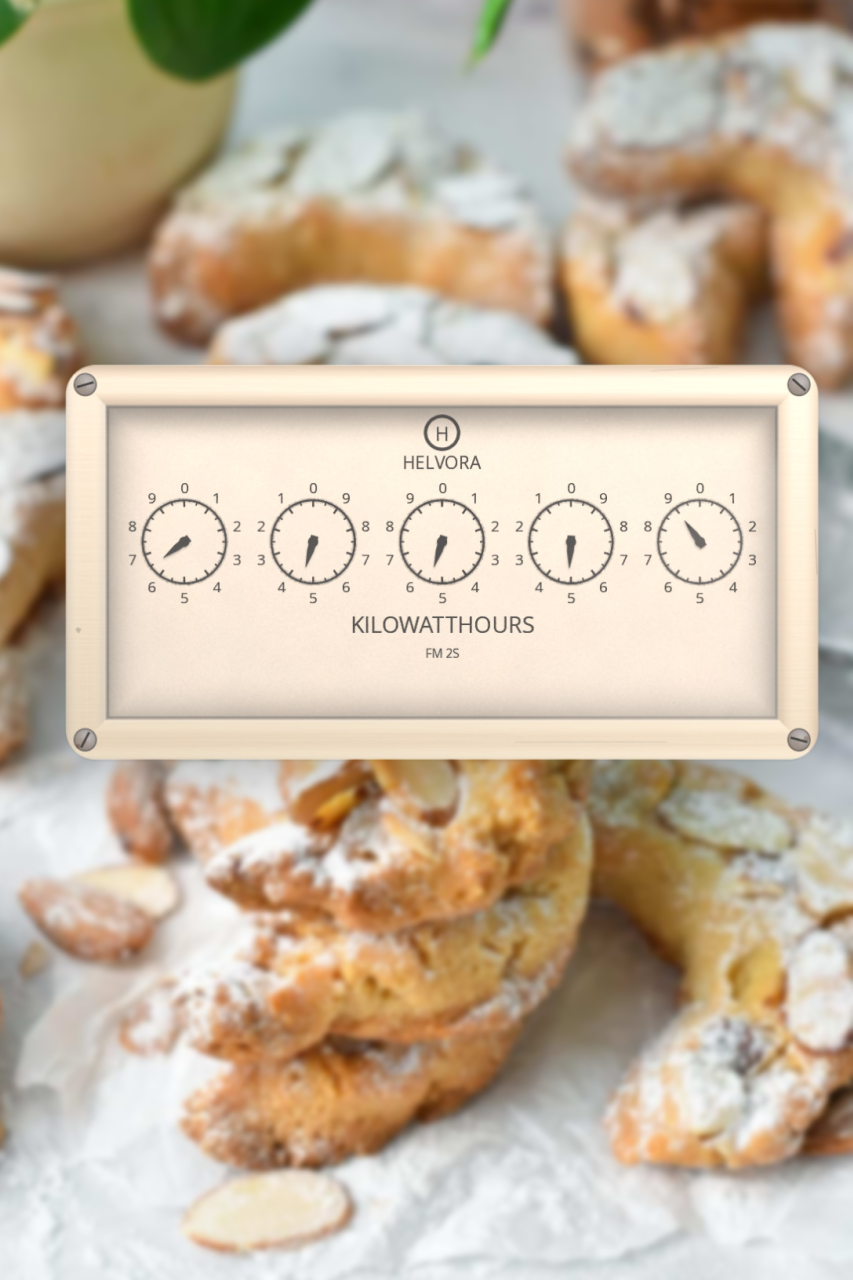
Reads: {"value": 64549, "unit": "kWh"}
